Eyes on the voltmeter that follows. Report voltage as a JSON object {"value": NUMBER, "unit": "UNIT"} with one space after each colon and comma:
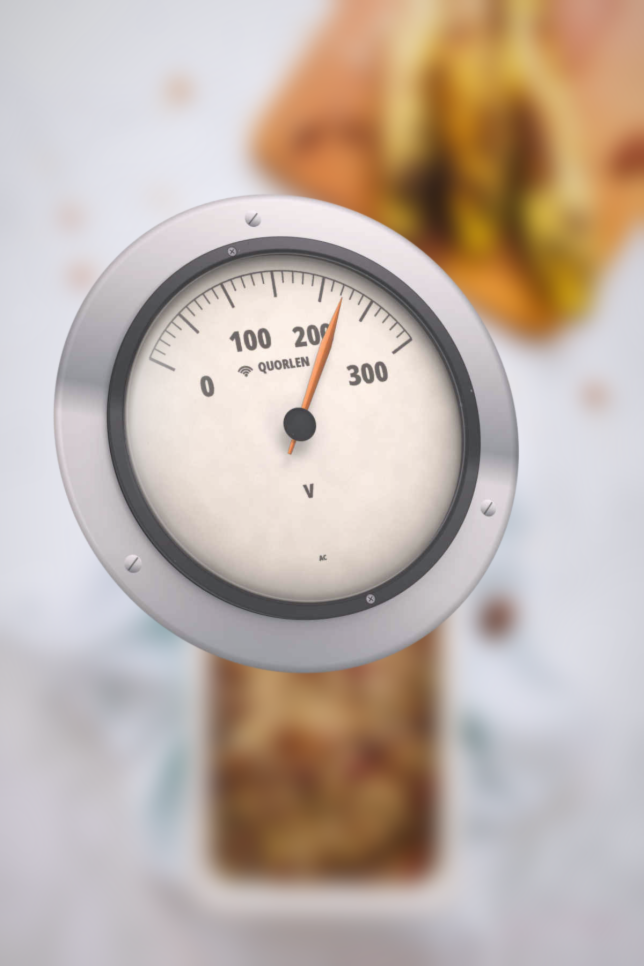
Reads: {"value": 220, "unit": "V"}
